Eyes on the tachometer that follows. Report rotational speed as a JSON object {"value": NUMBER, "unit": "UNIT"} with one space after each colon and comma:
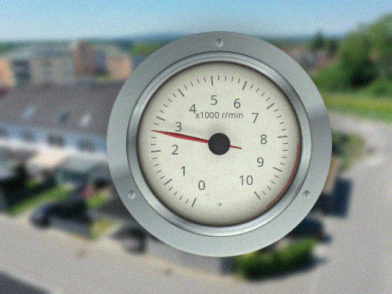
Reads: {"value": 2600, "unit": "rpm"}
